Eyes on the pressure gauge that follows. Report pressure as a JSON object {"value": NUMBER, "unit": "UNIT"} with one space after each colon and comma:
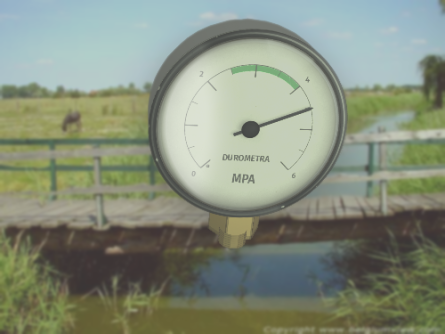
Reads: {"value": 4.5, "unit": "MPa"}
